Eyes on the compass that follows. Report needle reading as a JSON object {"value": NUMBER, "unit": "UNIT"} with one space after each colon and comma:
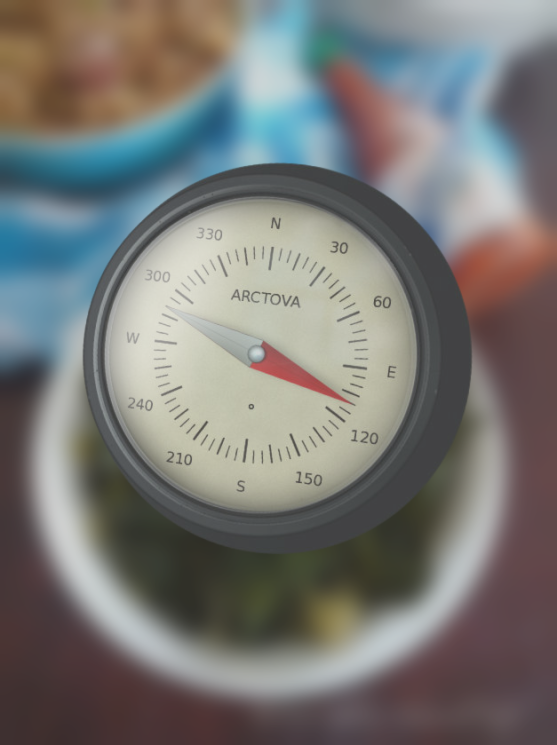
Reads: {"value": 110, "unit": "°"}
